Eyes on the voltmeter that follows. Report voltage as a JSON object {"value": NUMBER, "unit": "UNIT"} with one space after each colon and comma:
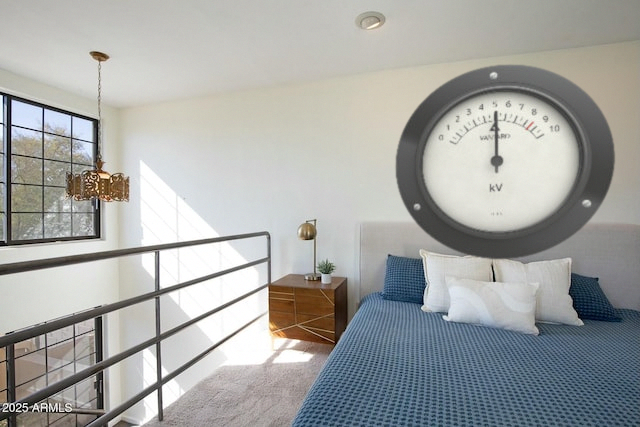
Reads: {"value": 5, "unit": "kV"}
